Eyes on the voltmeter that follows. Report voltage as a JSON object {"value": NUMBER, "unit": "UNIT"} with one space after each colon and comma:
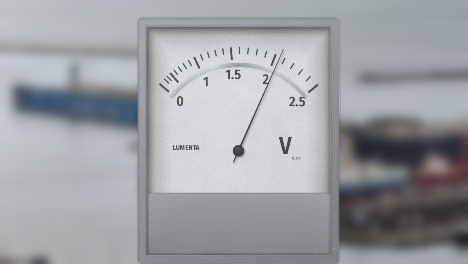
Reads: {"value": 2.05, "unit": "V"}
